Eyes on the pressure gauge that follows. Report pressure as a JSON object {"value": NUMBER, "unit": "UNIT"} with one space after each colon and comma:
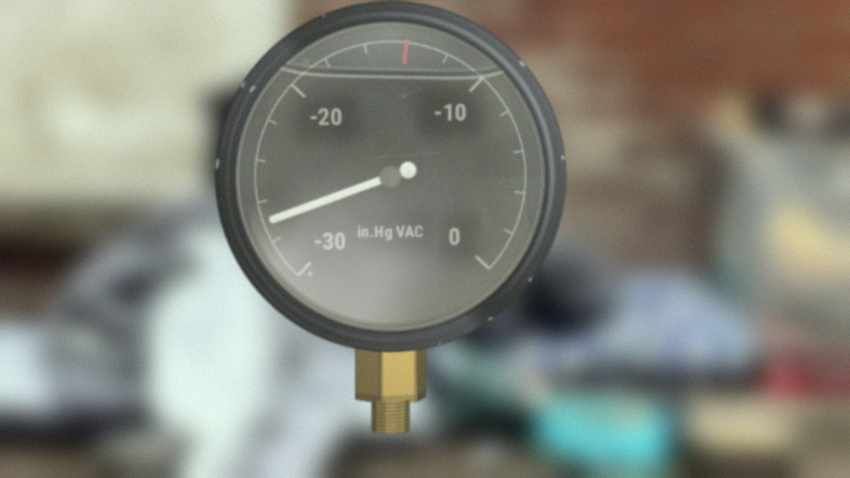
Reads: {"value": -27, "unit": "inHg"}
